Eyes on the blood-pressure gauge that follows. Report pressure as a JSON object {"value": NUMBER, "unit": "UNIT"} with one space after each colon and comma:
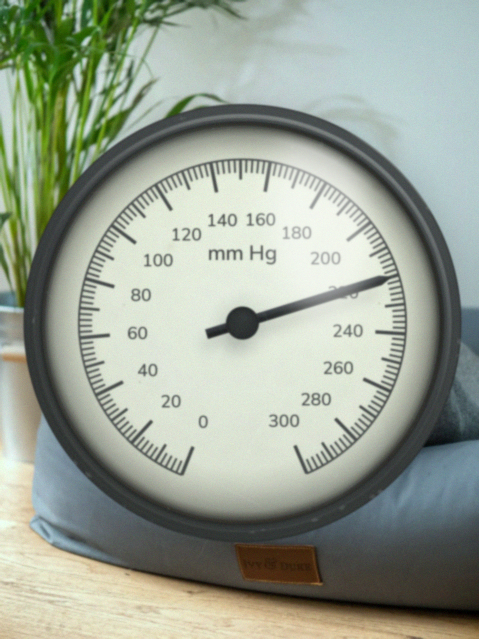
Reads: {"value": 220, "unit": "mmHg"}
